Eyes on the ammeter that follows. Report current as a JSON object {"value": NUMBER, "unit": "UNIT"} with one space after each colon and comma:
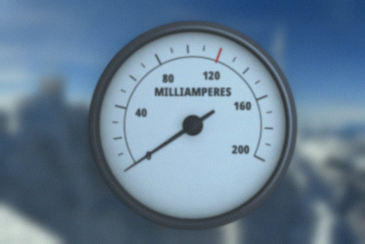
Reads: {"value": 0, "unit": "mA"}
